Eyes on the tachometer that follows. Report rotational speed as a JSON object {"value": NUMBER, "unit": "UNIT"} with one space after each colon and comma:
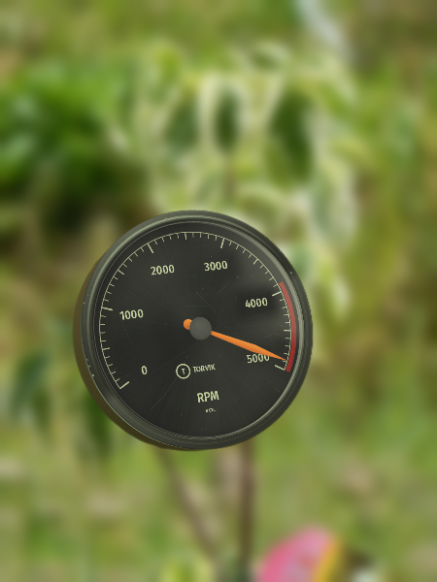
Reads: {"value": 4900, "unit": "rpm"}
